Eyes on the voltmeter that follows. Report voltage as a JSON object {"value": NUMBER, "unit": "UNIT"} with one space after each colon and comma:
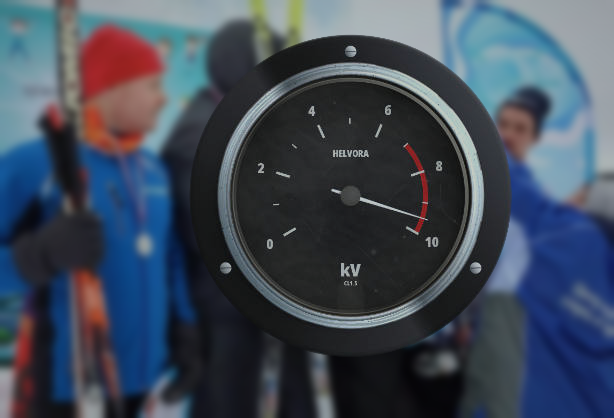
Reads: {"value": 9.5, "unit": "kV"}
